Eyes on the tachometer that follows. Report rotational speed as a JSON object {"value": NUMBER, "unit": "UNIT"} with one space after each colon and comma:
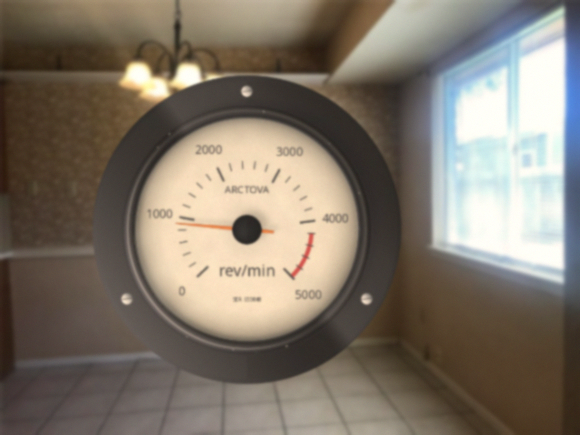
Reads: {"value": 900, "unit": "rpm"}
